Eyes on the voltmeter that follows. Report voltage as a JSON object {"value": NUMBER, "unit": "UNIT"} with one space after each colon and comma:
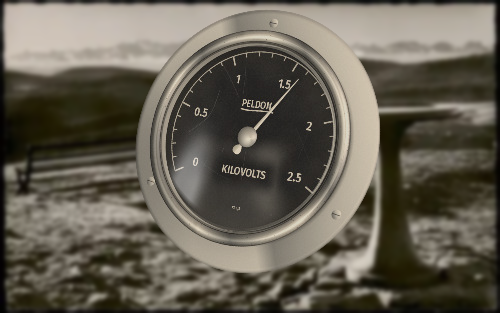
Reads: {"value": 1.6, "unit": "kV"}
